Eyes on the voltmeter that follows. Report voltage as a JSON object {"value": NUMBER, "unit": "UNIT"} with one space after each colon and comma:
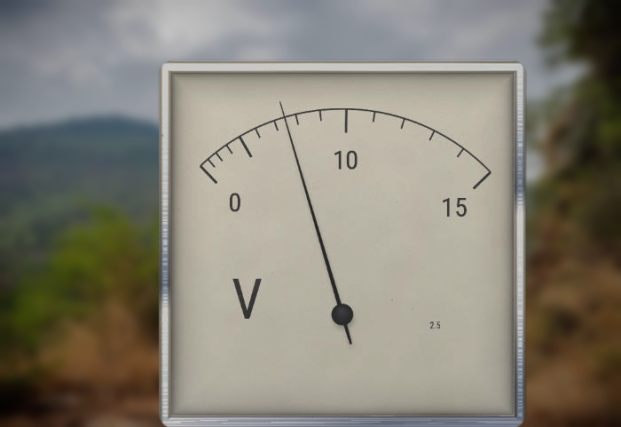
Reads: {"value": 7.5, "unit": "V"}
